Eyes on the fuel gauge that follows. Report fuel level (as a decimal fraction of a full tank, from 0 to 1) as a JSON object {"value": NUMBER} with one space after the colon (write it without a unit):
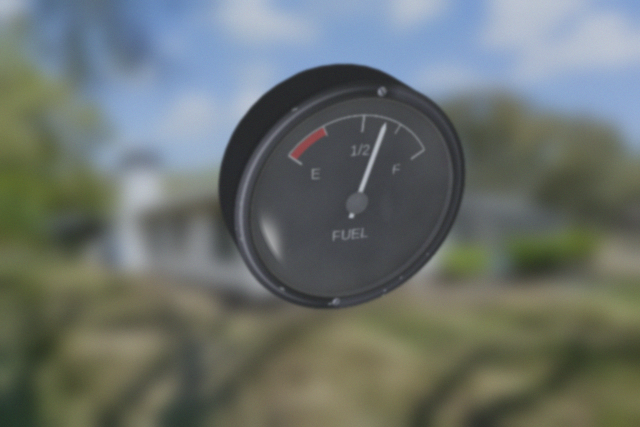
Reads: {"value": 0.625}
